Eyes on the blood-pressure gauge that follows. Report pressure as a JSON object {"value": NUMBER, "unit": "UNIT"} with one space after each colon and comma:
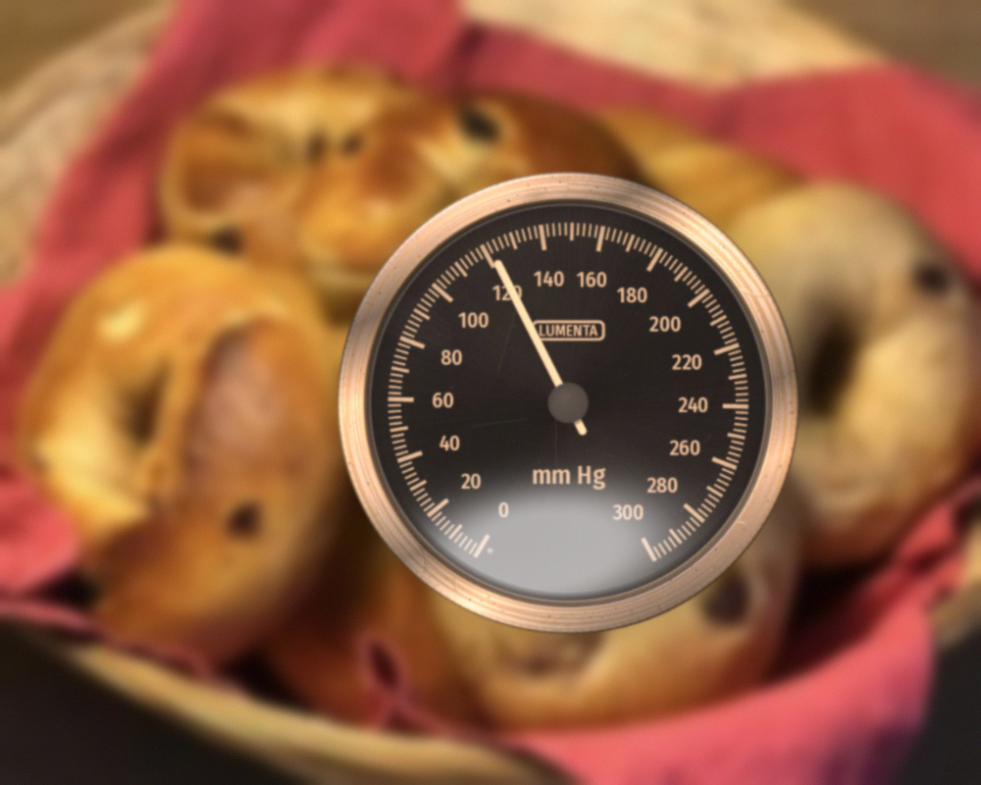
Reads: {"value": 122, "unit": "mmHg"}
